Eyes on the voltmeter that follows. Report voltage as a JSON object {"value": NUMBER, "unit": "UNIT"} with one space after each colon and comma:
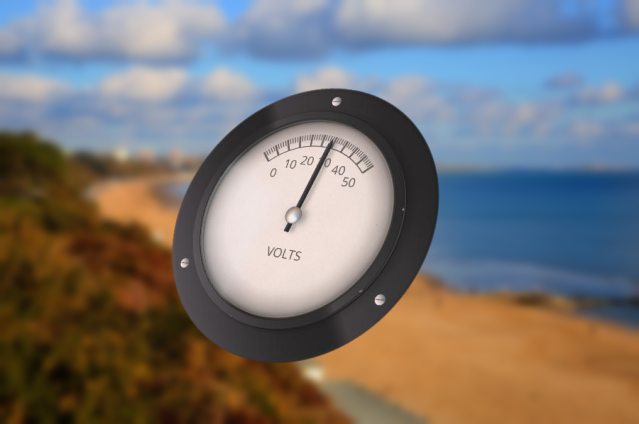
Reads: {"value": 30, "unit": "V"}
